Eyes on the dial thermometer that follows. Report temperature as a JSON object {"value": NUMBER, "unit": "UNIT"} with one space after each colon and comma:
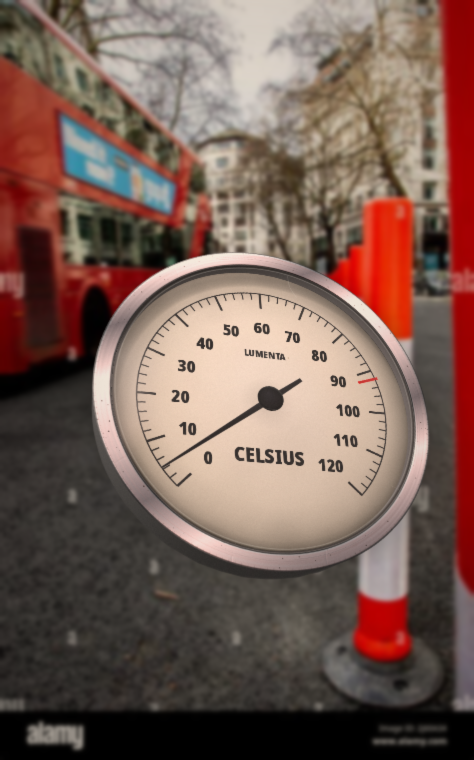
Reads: {"value": 4, "unit": "°C"}
